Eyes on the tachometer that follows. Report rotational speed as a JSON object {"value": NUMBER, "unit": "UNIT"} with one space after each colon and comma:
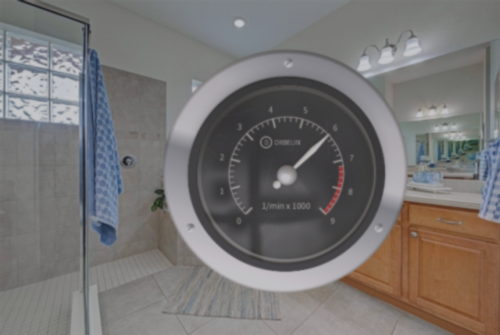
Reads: {"value": 6000, "unit": "rpm"}
